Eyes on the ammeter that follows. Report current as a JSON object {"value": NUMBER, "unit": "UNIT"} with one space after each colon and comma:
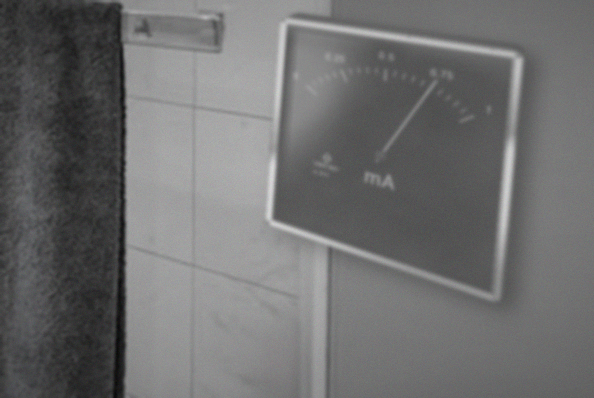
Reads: {"value": 0.75, "unit": "mA"}
